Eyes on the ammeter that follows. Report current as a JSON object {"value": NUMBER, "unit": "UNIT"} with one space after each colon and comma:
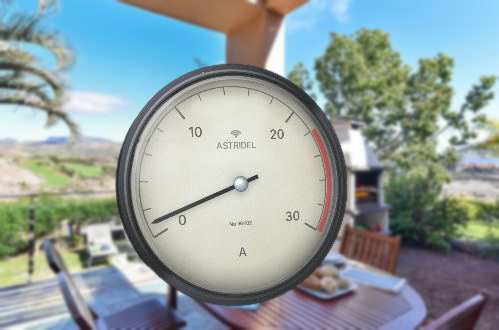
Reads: {"value": 1, "unit": "A"}
